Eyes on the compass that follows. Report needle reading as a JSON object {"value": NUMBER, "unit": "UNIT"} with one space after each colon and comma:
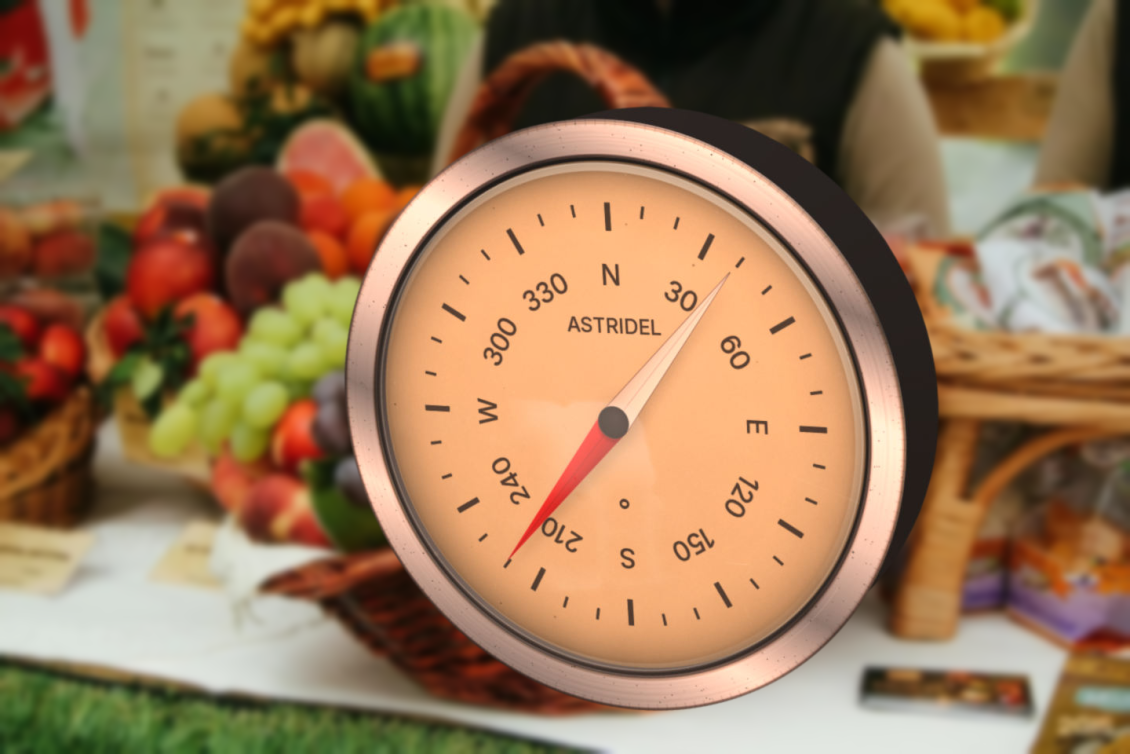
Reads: {"value": 220, "unit": "°"}
